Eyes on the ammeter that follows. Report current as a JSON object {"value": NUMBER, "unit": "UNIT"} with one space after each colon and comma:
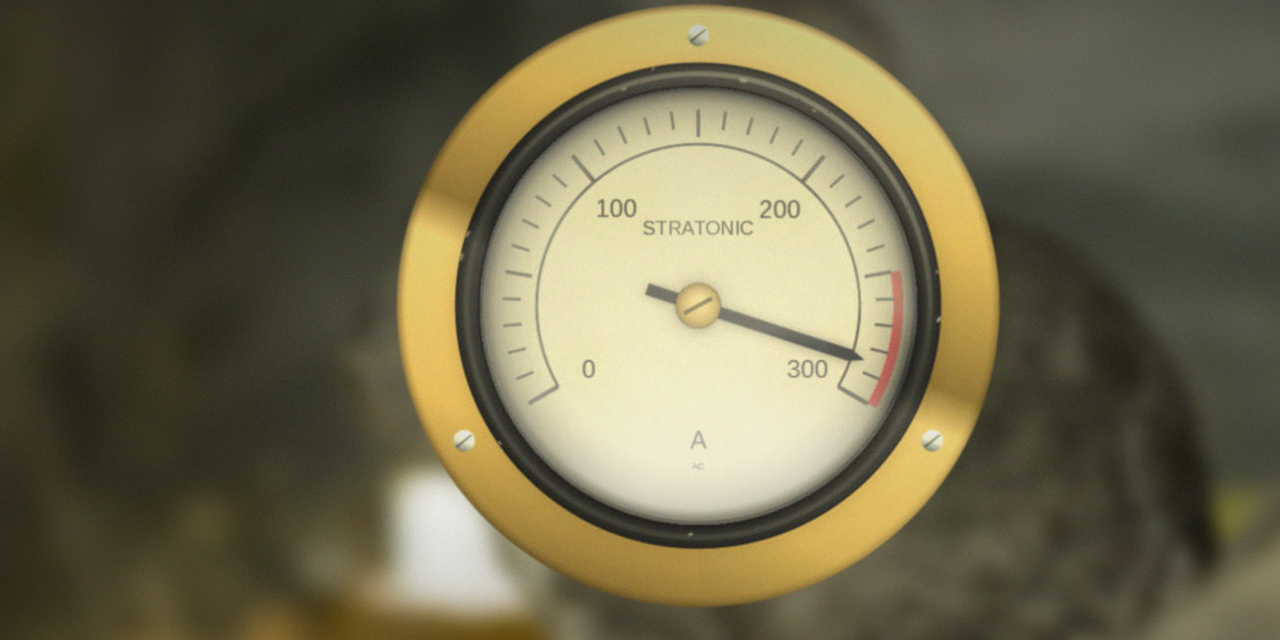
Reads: {"value": 285, "unit": "A"}
